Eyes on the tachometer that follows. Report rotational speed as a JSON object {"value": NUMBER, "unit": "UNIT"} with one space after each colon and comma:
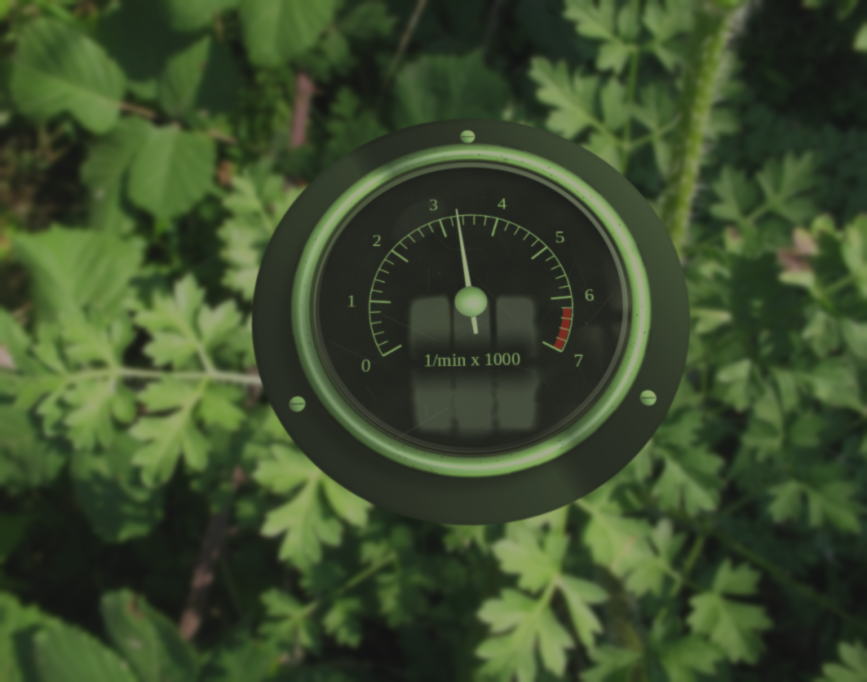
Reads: {"value": 3300, "unit": "rpm"}
